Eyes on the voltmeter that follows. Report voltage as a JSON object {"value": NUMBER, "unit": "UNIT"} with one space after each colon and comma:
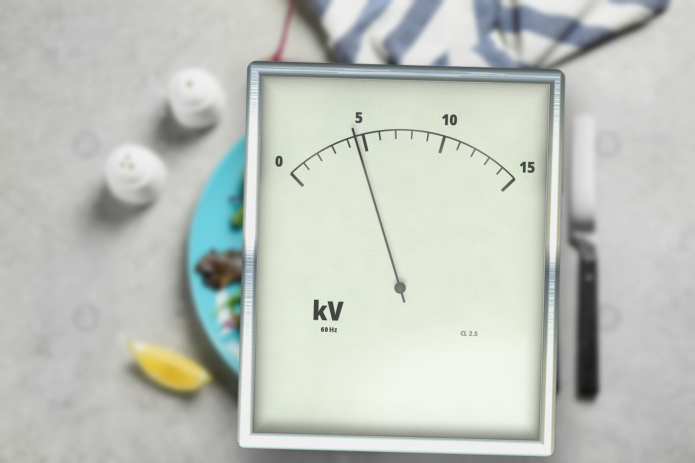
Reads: {"value": 4.5, "unit": "kV"}
